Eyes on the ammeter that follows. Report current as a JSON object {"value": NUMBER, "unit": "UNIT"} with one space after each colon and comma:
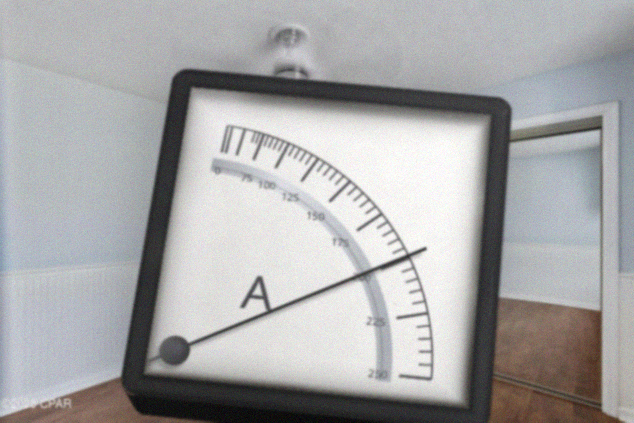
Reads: {"value": 200, "unit": "A"}
